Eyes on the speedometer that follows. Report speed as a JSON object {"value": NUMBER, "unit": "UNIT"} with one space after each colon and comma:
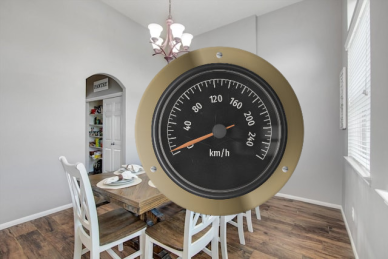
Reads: {"value": 5, "unit": "km/h"}
